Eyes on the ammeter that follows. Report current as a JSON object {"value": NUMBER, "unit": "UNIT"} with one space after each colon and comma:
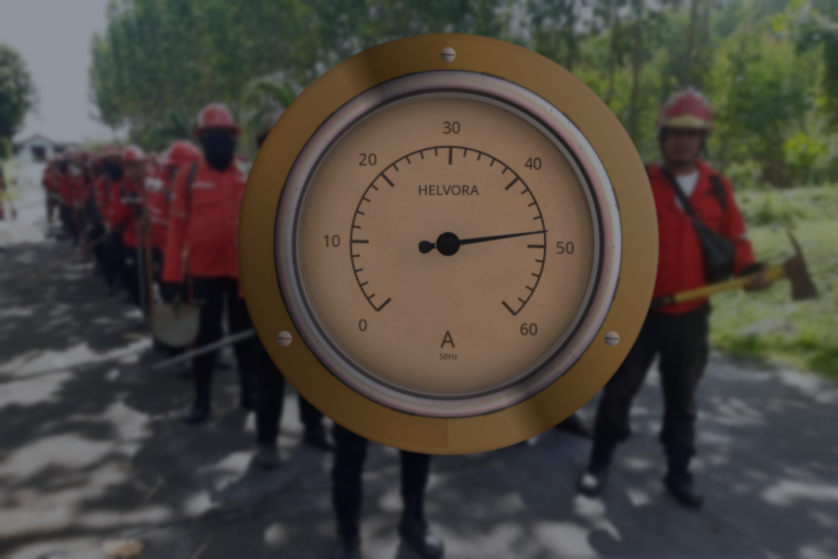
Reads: {"value": 48, "unit": "A"}
